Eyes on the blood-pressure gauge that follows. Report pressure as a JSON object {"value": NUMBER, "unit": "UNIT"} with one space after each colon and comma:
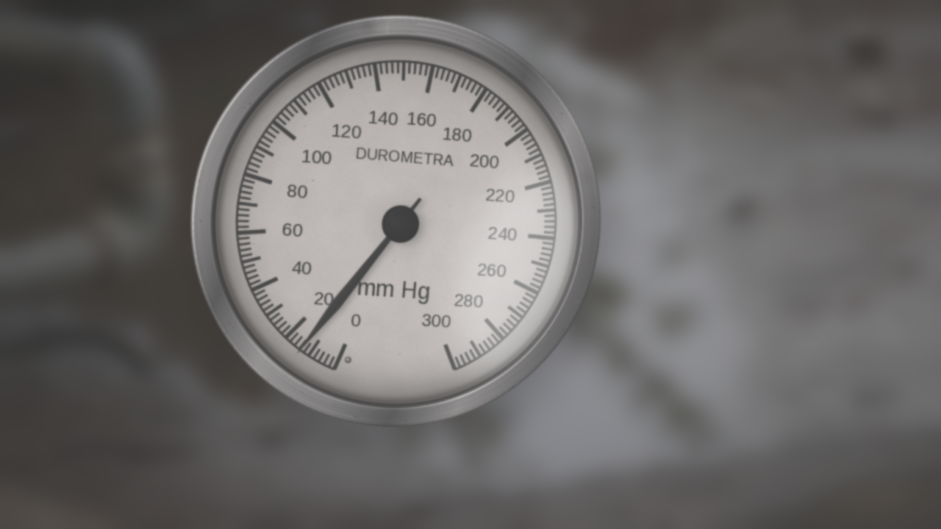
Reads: {"value": 14, "unit": "mmHg"}
